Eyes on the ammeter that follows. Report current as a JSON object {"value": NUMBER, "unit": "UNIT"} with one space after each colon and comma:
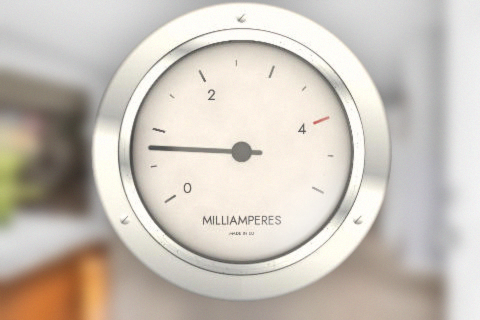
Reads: {"value": 0.75, "unit": "mA"}
